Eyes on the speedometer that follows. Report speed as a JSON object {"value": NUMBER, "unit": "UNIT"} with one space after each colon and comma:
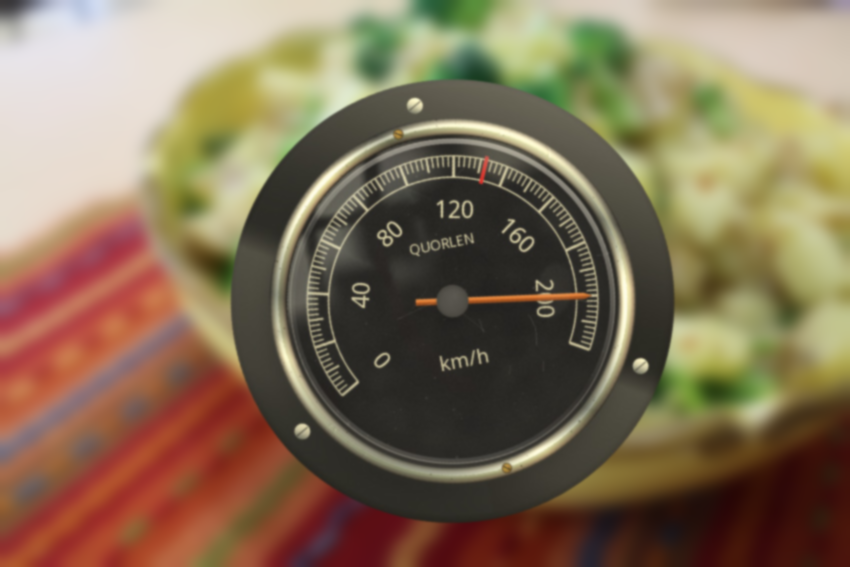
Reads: {"value": 200, "unit": "km/h"}
